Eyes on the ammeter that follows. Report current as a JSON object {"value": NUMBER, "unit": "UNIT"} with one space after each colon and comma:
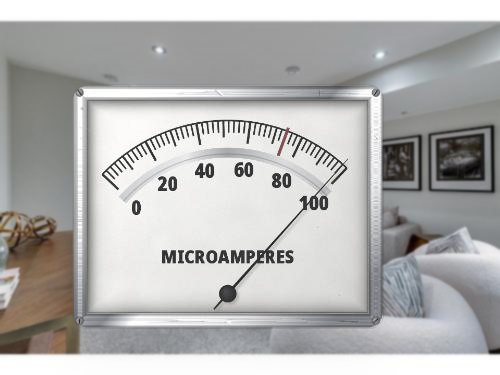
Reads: {"value": 98, "unit": "µA"}
